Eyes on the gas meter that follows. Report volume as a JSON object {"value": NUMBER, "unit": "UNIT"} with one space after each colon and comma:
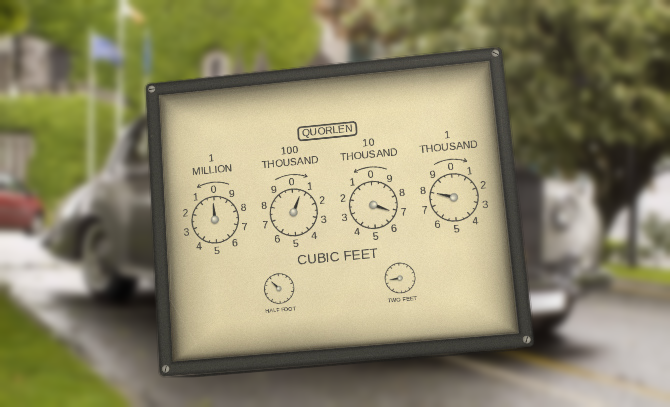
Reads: {"value": 6800, "unit": "ft³"}
